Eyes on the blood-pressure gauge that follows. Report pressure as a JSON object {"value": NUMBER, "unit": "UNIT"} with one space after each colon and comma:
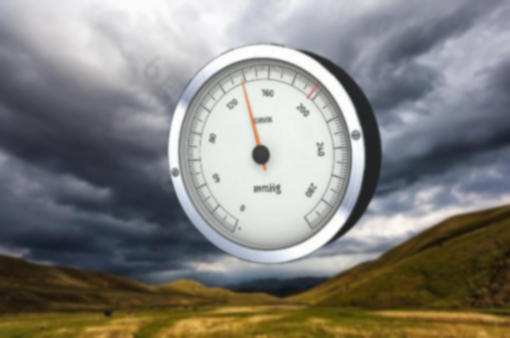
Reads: {"value": 140, "unit": "mmHg"}
